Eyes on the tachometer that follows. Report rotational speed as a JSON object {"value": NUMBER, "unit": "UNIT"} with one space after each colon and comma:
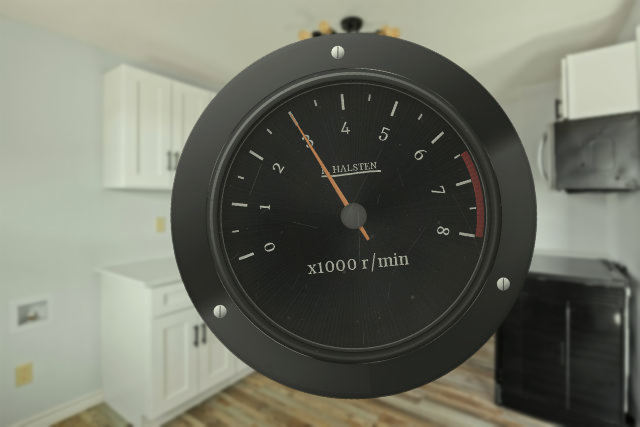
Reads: {"value": 3000, "unit": "rpm"}
